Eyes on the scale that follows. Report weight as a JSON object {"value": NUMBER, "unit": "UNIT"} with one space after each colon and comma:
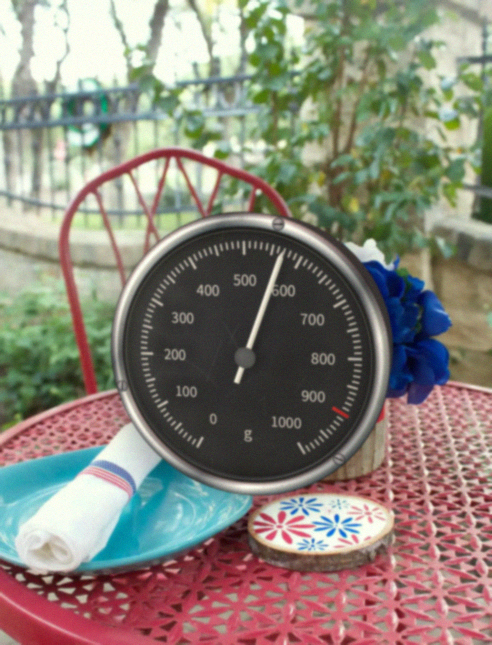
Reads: {"value": 570, "unit": "g"}
